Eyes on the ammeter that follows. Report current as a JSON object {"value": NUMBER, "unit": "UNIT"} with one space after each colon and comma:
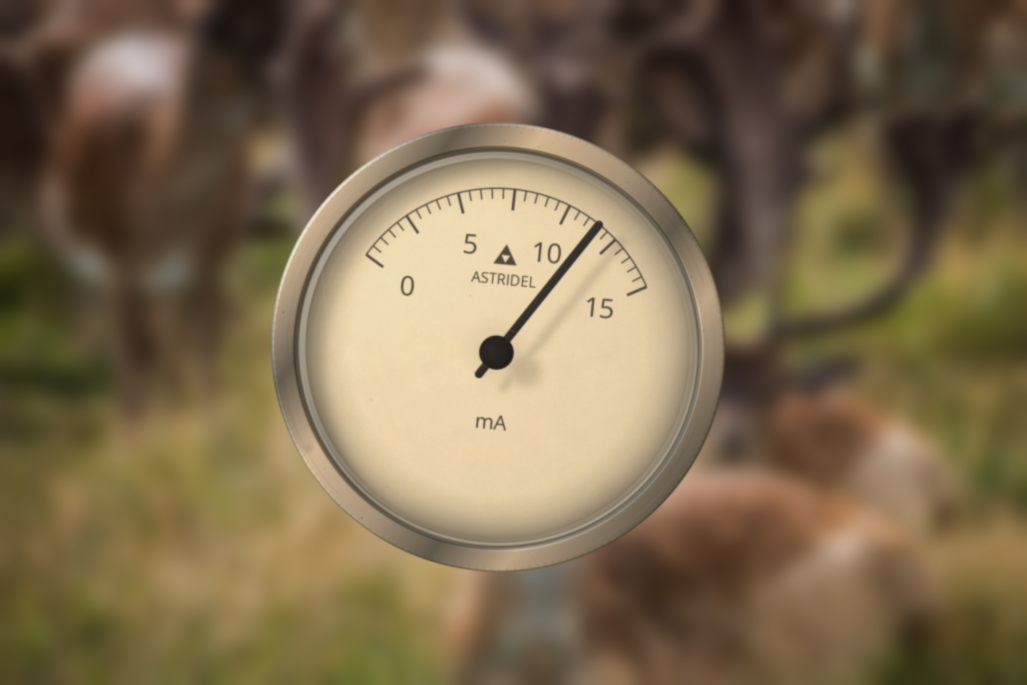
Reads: {"value": 11.5, "unit": "mA"}
